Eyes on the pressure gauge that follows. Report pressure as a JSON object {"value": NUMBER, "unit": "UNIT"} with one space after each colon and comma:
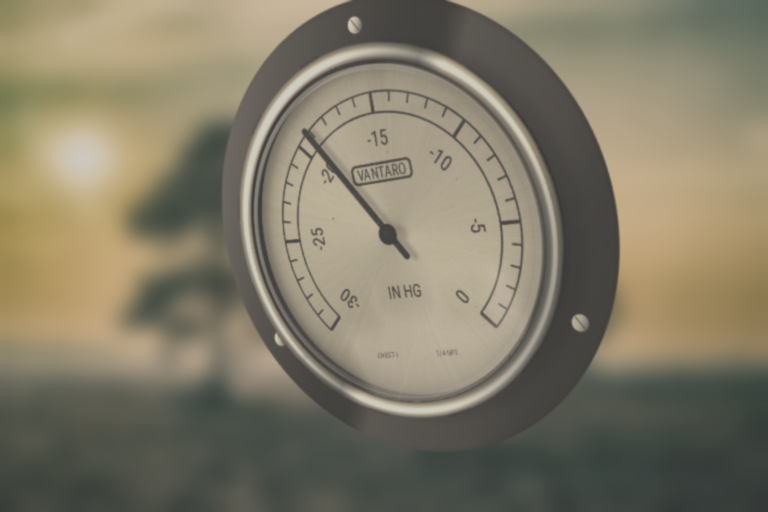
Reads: {"value": -19, "unit": "inHg"}
